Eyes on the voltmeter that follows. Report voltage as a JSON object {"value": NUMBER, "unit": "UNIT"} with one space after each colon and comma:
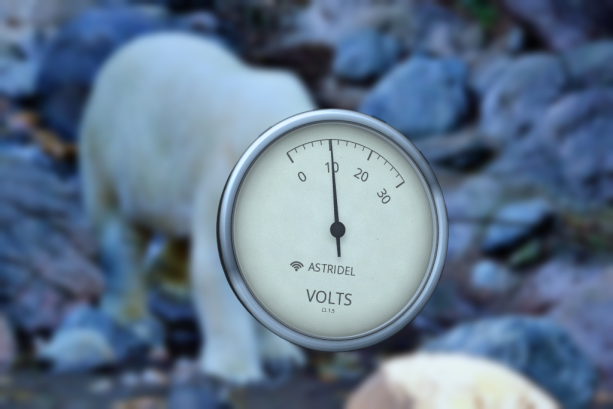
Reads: {"value": 10, "unit": "V"}
